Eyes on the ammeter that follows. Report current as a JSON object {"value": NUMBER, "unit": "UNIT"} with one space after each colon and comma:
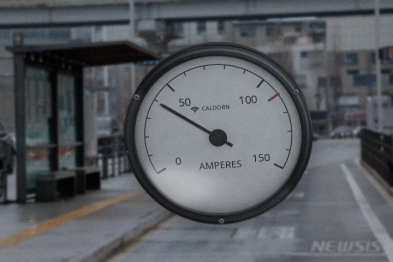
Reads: {"value": 40, "unit": "A"}
